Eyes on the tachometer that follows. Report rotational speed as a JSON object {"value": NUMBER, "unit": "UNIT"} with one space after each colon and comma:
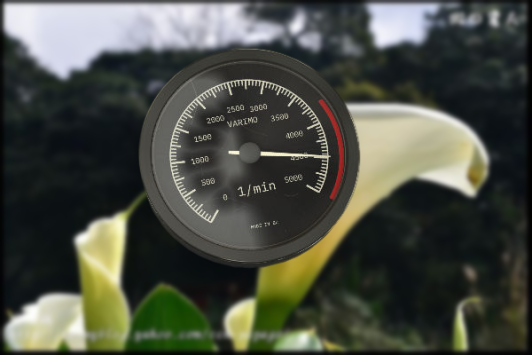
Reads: {"value": 4500, "unit": "rpm"}
